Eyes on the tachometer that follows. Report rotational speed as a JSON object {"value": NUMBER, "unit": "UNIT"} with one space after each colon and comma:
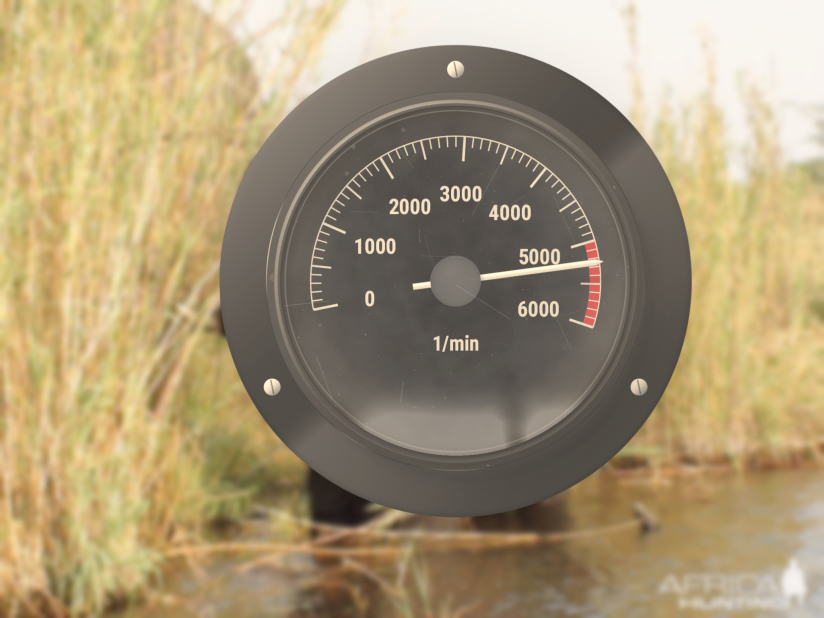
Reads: {"value": 5250, "unit": "rpm"}
